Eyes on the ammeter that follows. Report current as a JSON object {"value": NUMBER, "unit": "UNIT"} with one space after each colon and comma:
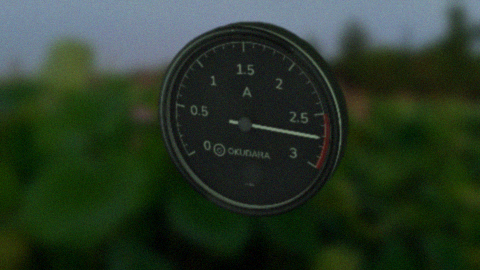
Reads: {"value": 2.7, "unit": "A"}
